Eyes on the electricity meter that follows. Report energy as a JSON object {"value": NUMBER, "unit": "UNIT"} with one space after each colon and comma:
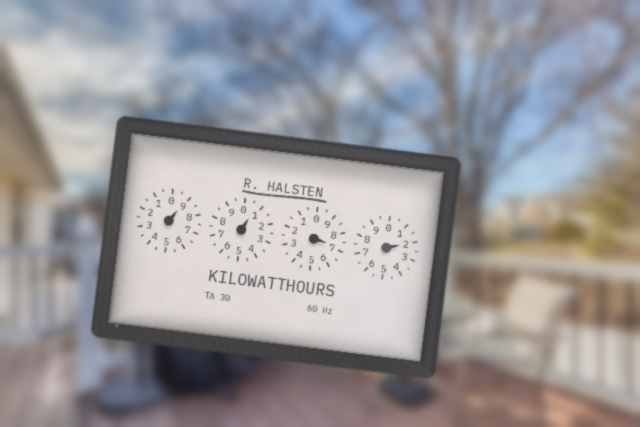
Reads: {"value": 9072, "unit": "kWh"}
